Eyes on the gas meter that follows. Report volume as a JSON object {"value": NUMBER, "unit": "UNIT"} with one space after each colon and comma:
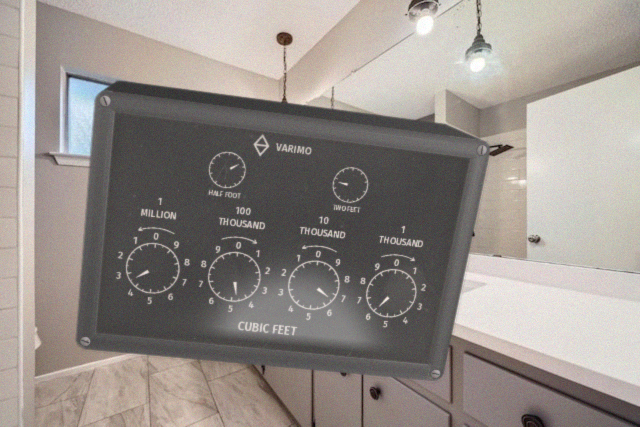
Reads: {"value": 346600, "unit": "ft³"}
